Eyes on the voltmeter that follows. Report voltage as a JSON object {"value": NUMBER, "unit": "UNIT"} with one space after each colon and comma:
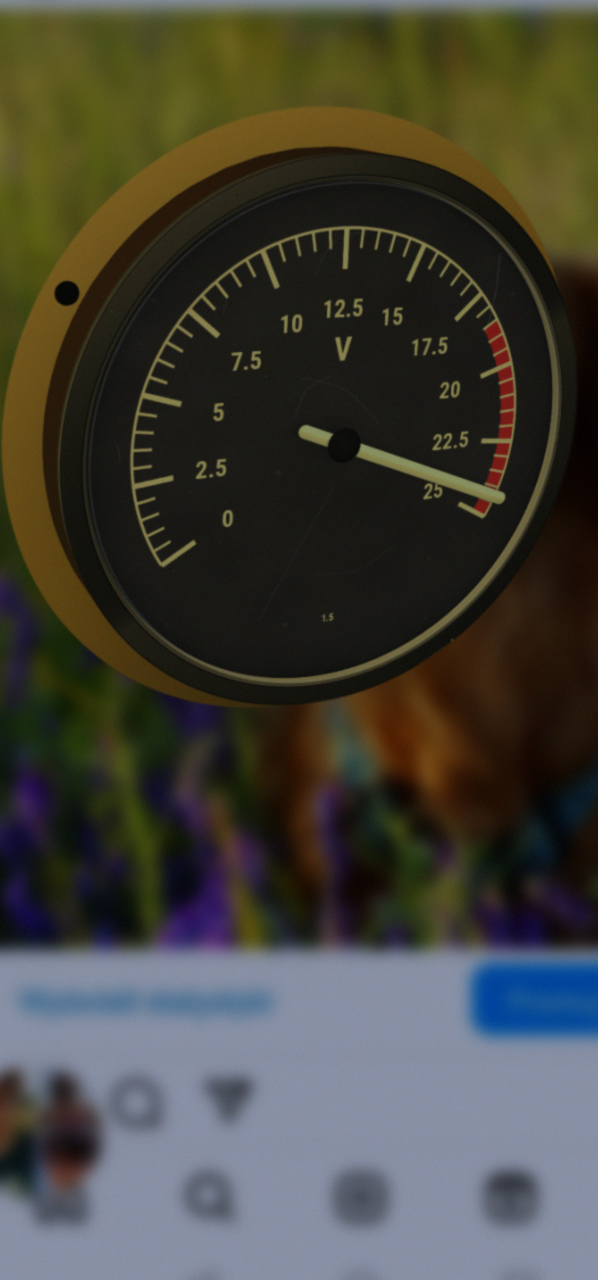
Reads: {"value": 24.25, "unit": "V"}
